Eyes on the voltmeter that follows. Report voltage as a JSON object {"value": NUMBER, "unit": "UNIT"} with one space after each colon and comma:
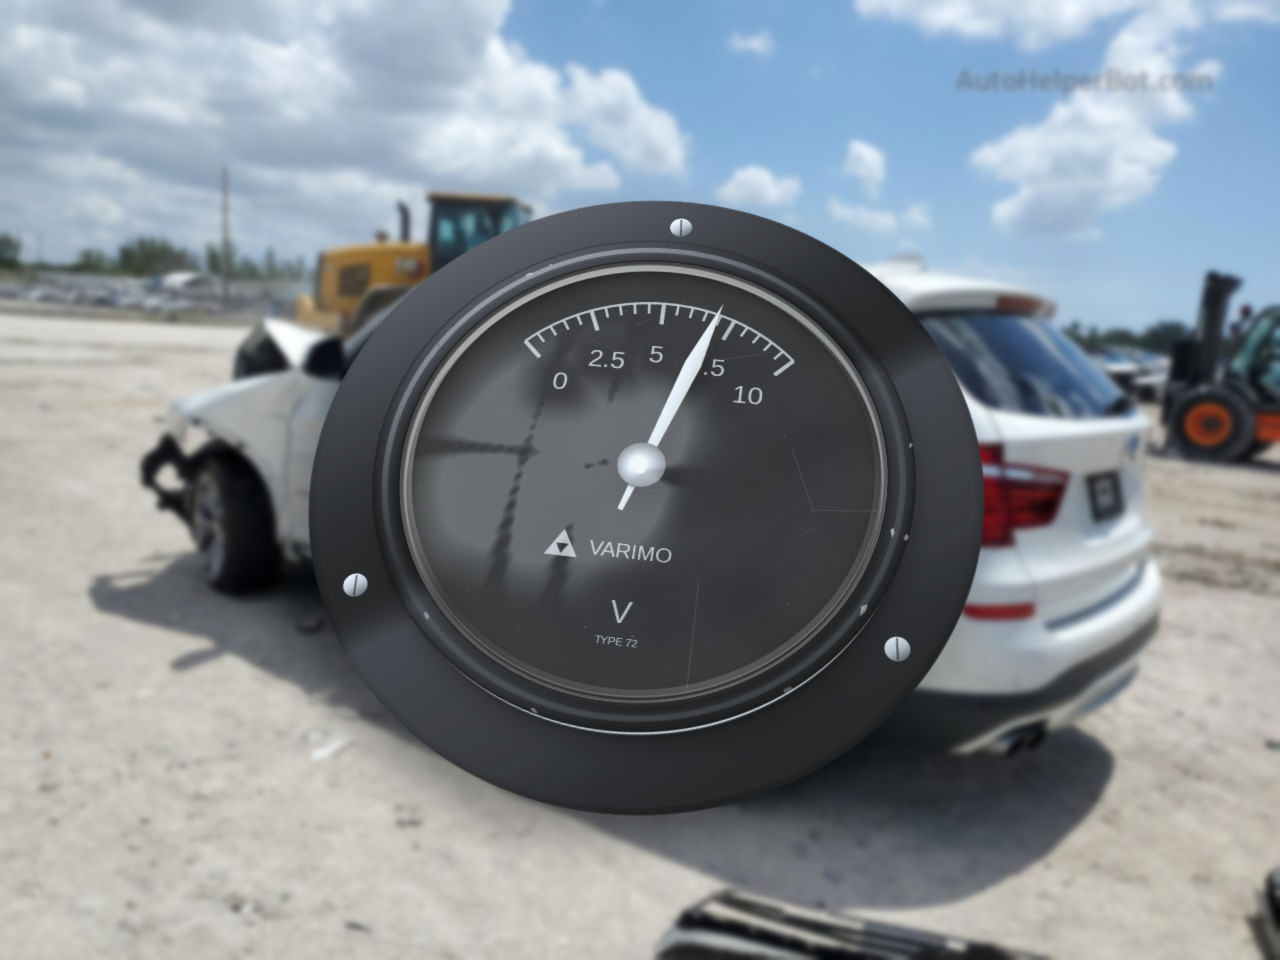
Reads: {"value": 7, "unit": "V"}
